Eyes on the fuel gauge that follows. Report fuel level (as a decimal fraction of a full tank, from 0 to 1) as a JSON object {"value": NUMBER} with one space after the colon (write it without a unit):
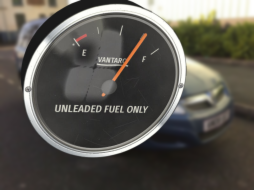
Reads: {"value": 0.75}
